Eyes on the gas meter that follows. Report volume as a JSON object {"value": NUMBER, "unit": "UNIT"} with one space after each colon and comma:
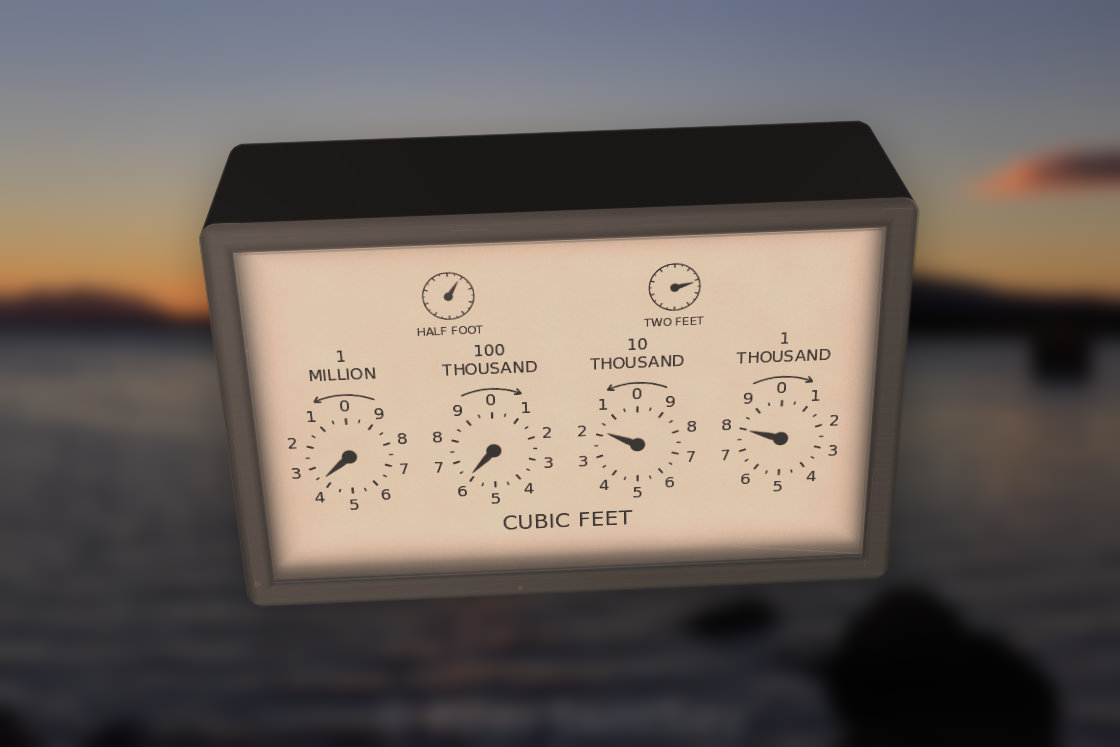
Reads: {"value": 361800, "unit": "ft³"}
